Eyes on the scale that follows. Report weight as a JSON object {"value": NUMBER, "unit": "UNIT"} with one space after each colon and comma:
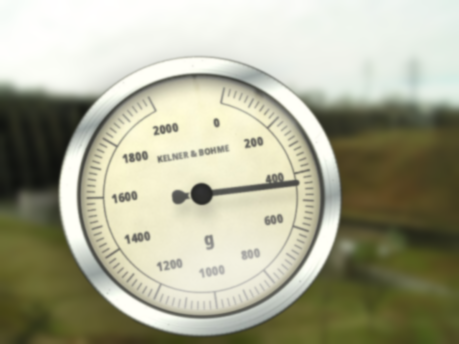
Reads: {"value": 440, "unit": "g"}
